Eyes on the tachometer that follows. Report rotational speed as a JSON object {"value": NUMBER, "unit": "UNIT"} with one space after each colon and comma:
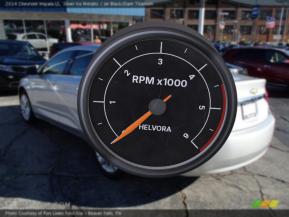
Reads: {"value": 0, "unit": "rpm"}
